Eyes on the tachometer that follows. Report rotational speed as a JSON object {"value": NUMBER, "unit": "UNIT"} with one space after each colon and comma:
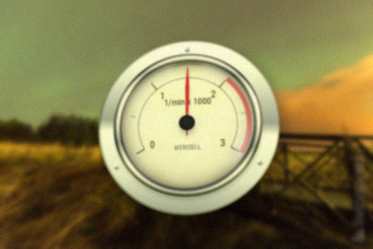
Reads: {"value": 1500, "unit": "rpm"}
